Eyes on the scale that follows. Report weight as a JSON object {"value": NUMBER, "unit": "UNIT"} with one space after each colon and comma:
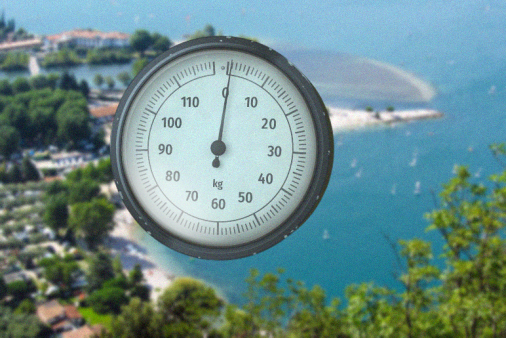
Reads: {"value": 1, "unit": "kg"}
